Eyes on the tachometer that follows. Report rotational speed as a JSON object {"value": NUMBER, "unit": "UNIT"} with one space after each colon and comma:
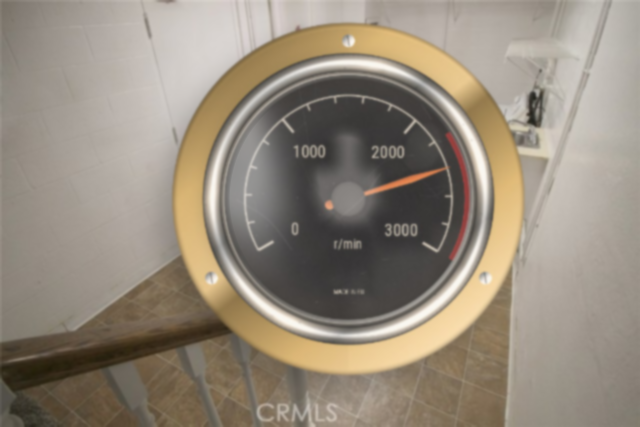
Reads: {"value": 2400, "unit": "rpm"}
